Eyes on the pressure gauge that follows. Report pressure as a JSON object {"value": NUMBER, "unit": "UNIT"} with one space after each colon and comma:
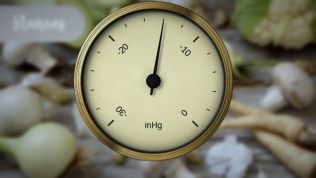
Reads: {"value": -14, "unit": "inHg"}
